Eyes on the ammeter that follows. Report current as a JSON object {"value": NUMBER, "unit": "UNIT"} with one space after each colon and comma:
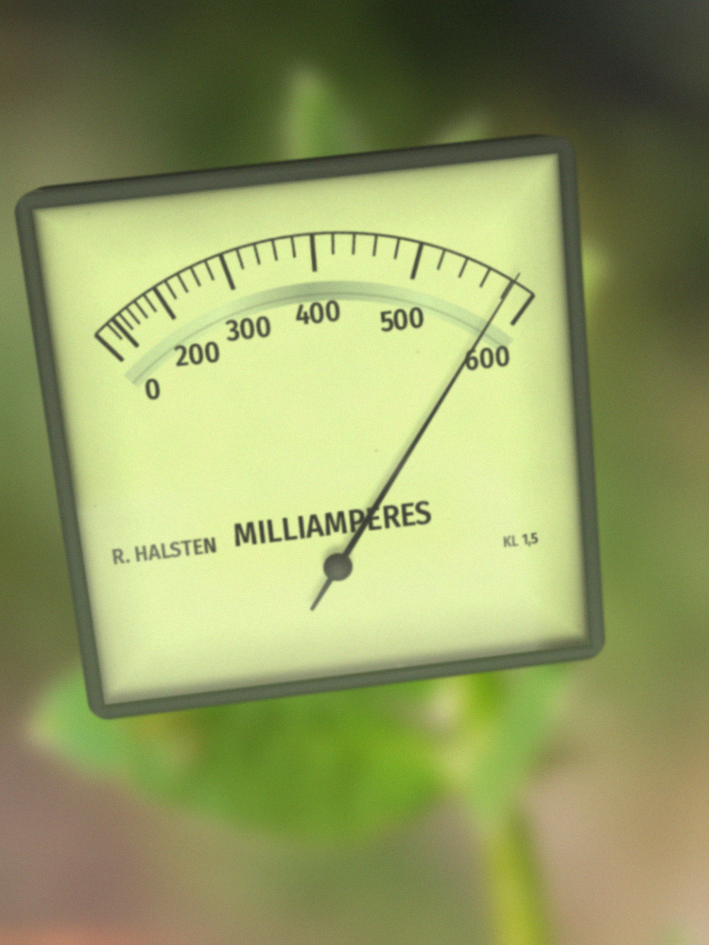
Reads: {"value": 580, "unit": "mA"}
